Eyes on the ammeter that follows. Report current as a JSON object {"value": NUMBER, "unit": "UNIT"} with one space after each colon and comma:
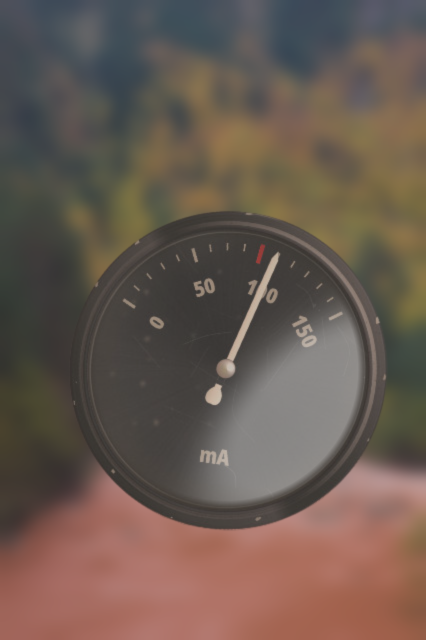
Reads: {"value": 100, "unit": "mA"}
